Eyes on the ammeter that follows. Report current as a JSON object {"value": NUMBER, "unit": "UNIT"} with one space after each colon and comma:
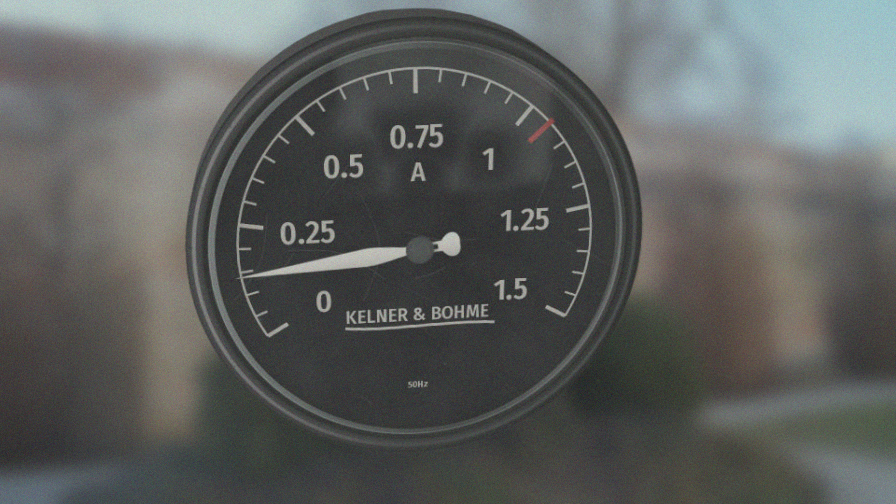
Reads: {"value": 0.15, "unit": "A"}
